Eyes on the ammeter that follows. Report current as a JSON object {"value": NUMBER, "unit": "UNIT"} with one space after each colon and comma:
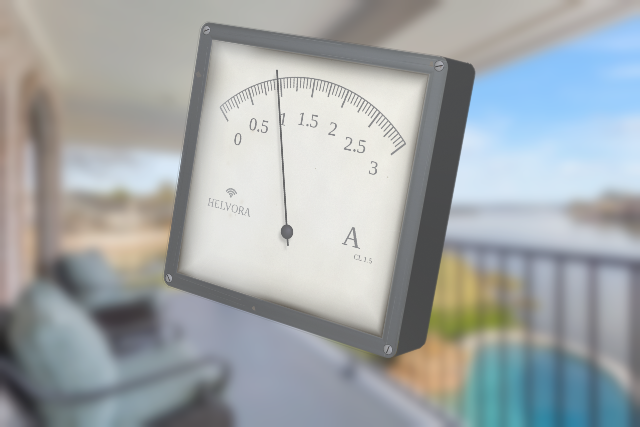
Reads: {"value": 1, "unit": "A"}
